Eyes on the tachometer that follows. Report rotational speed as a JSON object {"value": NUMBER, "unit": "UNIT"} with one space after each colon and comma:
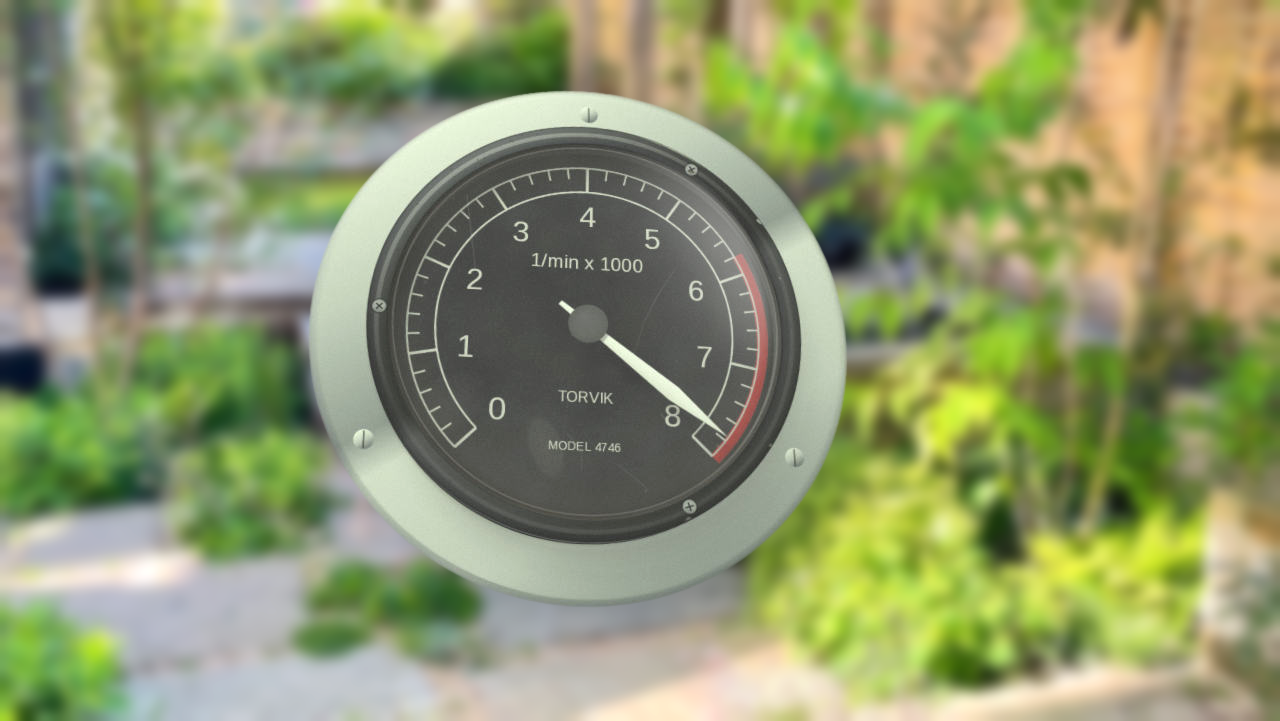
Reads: {"value": 7800, "unit": "rpm"}
